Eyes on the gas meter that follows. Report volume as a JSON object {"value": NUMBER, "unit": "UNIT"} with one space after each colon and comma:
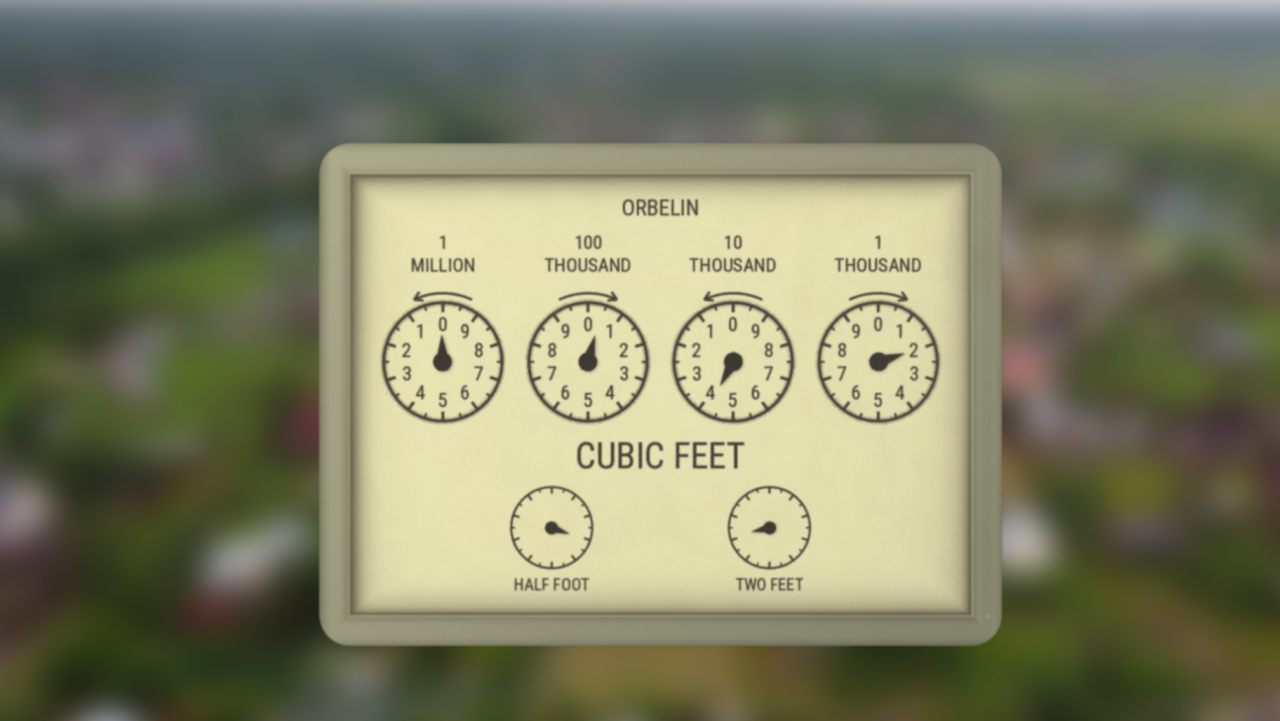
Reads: {"value": 4200, "unit": "ft³"}
